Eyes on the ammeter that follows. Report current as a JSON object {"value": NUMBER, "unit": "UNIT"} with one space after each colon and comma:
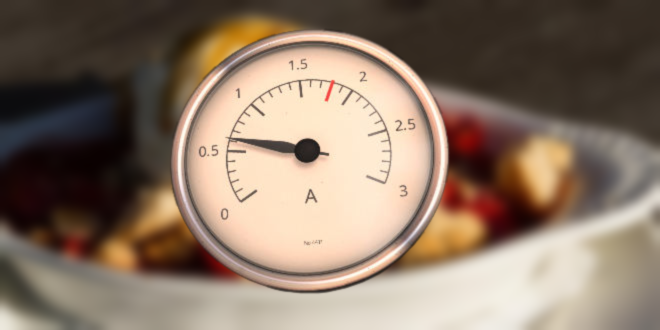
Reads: {"value": 0.6, "unit": "A"}
